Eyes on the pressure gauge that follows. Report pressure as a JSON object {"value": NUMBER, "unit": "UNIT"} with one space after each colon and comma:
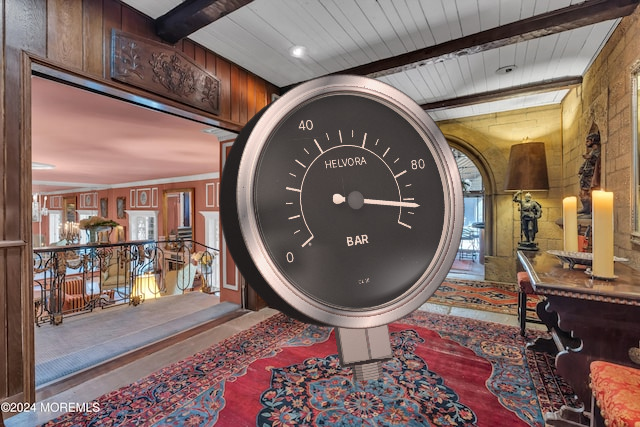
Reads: {"value": 92.5, "unit": "bar"}
